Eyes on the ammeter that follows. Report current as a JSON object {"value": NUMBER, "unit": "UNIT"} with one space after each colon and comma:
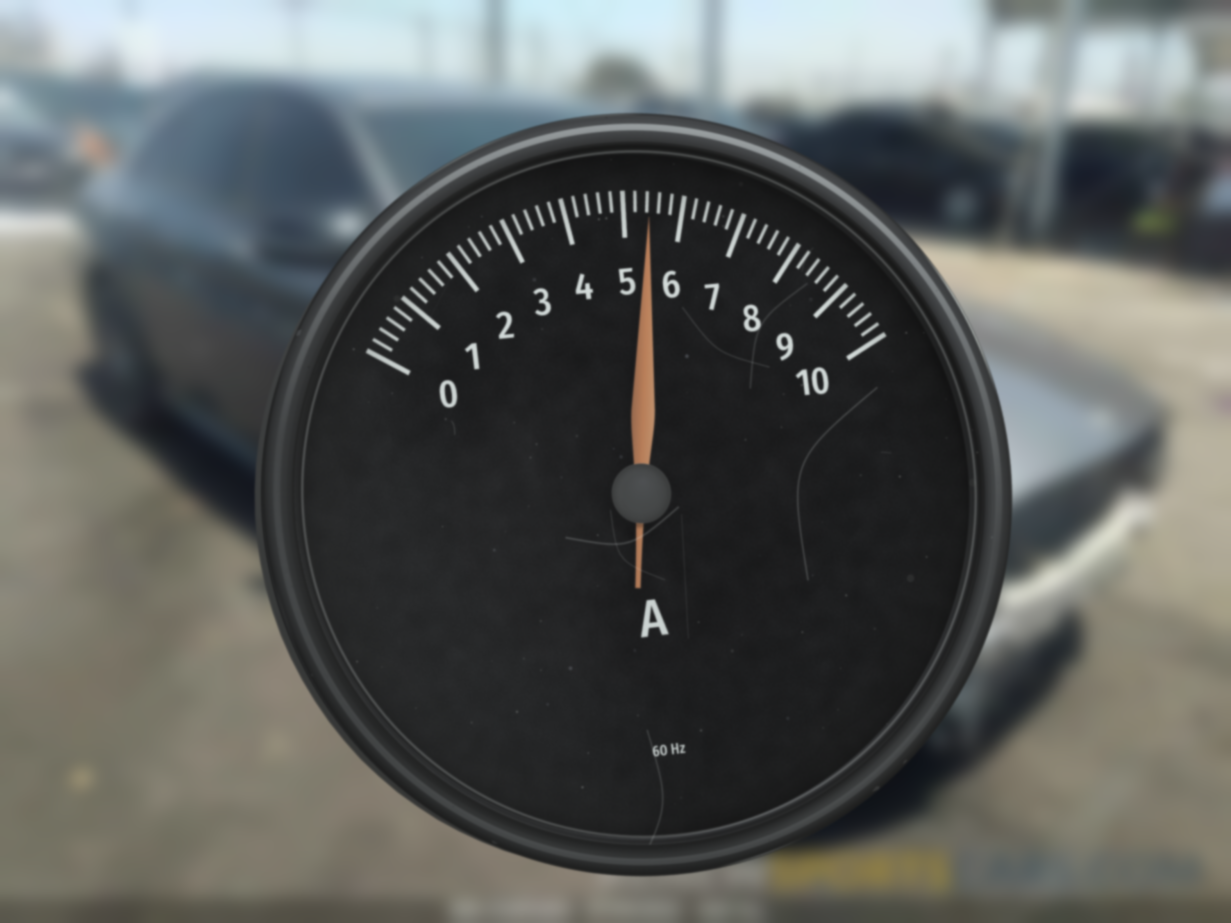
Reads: {"value": 5.4, "unit": "A"}
